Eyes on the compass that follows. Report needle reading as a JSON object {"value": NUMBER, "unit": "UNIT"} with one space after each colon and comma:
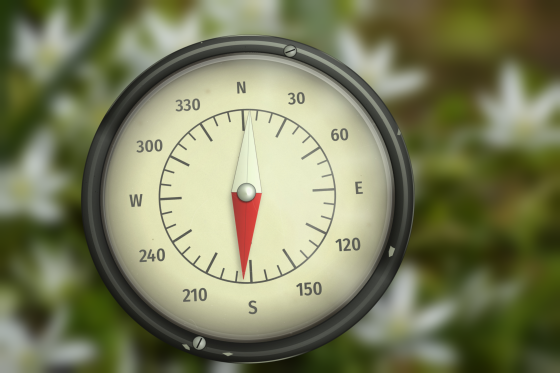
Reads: {"value": 185, "unit": "°"}
